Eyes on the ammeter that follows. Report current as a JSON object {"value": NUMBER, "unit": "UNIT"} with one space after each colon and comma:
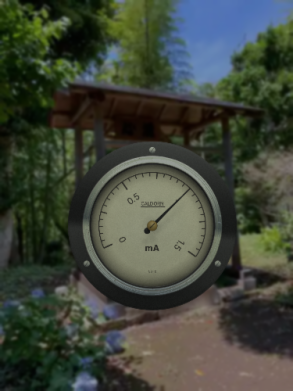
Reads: {"value": 1, "unit": "mA"}
